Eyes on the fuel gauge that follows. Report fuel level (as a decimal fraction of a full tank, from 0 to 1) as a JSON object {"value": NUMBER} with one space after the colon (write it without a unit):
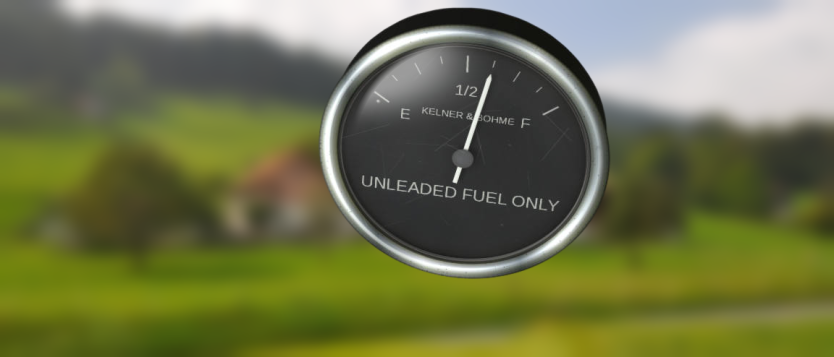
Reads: {"value": 0.625}
